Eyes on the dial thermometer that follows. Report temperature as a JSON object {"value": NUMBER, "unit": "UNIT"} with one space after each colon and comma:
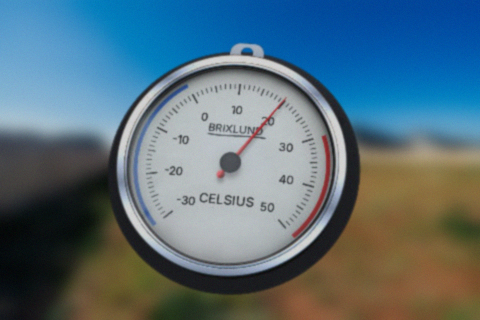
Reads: {"value": 20, "unit": "°C"}
